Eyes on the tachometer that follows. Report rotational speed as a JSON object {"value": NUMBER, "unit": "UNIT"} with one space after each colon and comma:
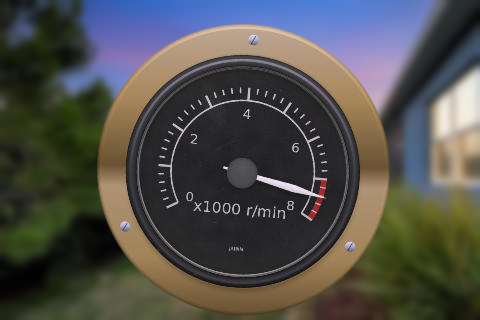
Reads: {"value": 7400, "unit": "rpm"}
